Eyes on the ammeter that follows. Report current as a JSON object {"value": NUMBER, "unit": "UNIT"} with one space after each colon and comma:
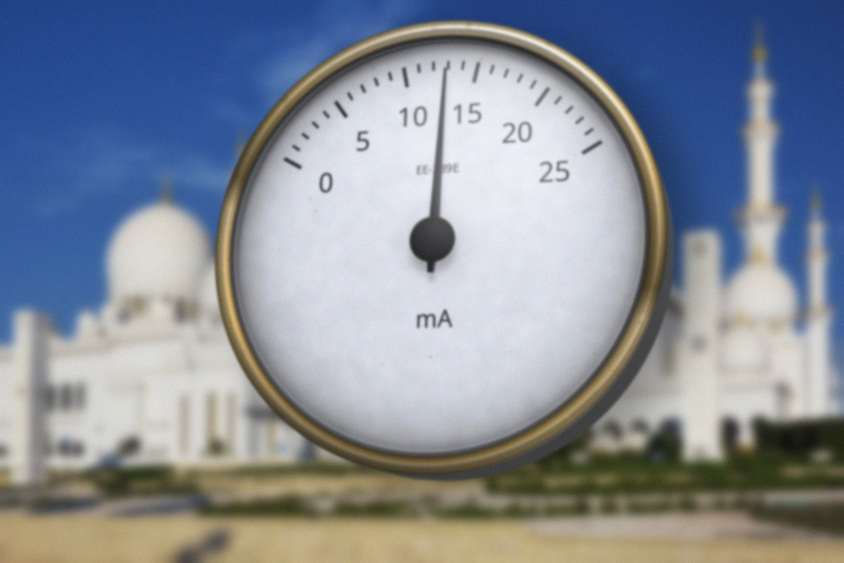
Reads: {"value": 13, "unit": "mA"}
